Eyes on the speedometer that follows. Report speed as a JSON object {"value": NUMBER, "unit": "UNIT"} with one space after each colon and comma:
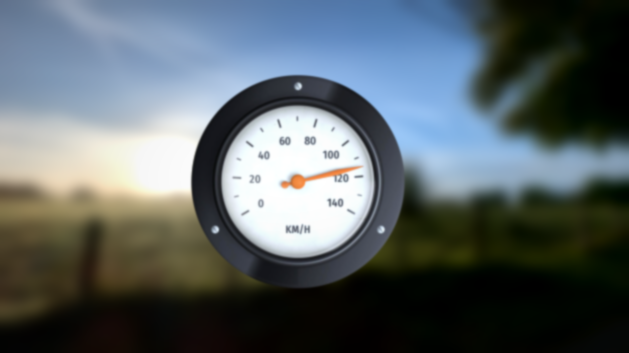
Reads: {"value": 115, "unit": "km/h"}
